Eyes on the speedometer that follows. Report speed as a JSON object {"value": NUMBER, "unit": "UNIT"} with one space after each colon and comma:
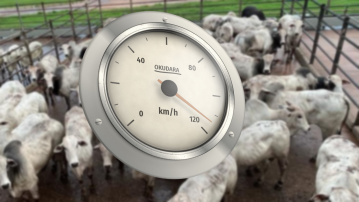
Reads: {"value": 115, "unit": "km/h"}
